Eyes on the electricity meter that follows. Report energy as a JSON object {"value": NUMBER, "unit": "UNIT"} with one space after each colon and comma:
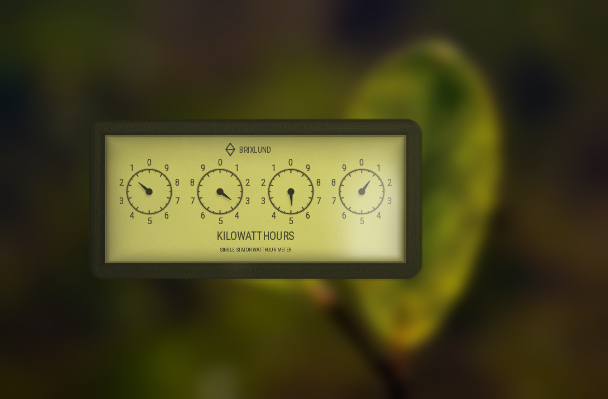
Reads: {"value": 1351, "unit": "kWh"}
